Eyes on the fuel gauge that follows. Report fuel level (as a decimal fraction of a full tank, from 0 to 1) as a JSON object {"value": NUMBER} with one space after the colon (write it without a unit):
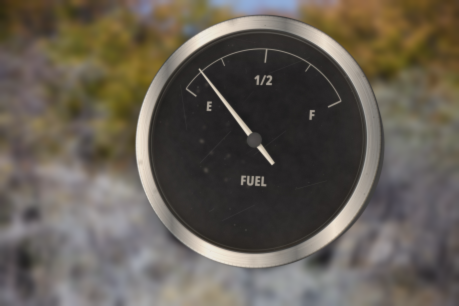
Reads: {"value": 0.125}
